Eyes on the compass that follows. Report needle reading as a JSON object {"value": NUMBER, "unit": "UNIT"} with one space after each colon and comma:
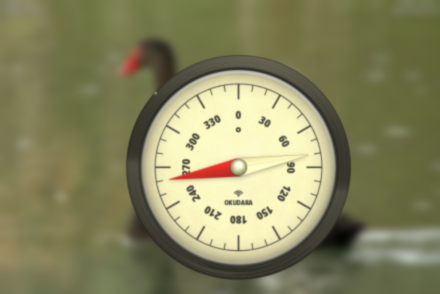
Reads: {"value": 260, "unit": "°"}
